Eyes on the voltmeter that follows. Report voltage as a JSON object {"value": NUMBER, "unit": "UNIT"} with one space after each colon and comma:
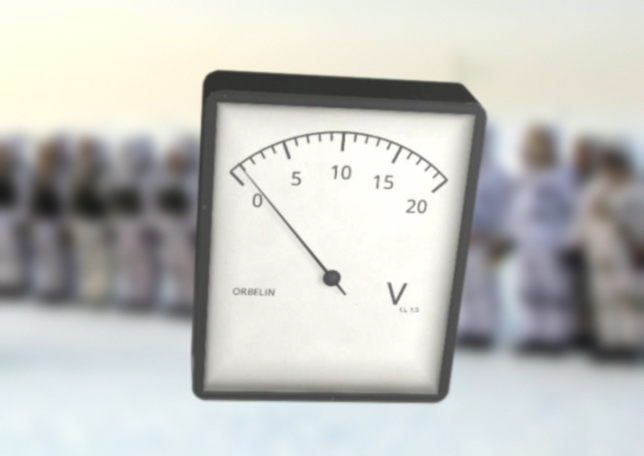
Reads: {"value": 1, "unit": "V"}
